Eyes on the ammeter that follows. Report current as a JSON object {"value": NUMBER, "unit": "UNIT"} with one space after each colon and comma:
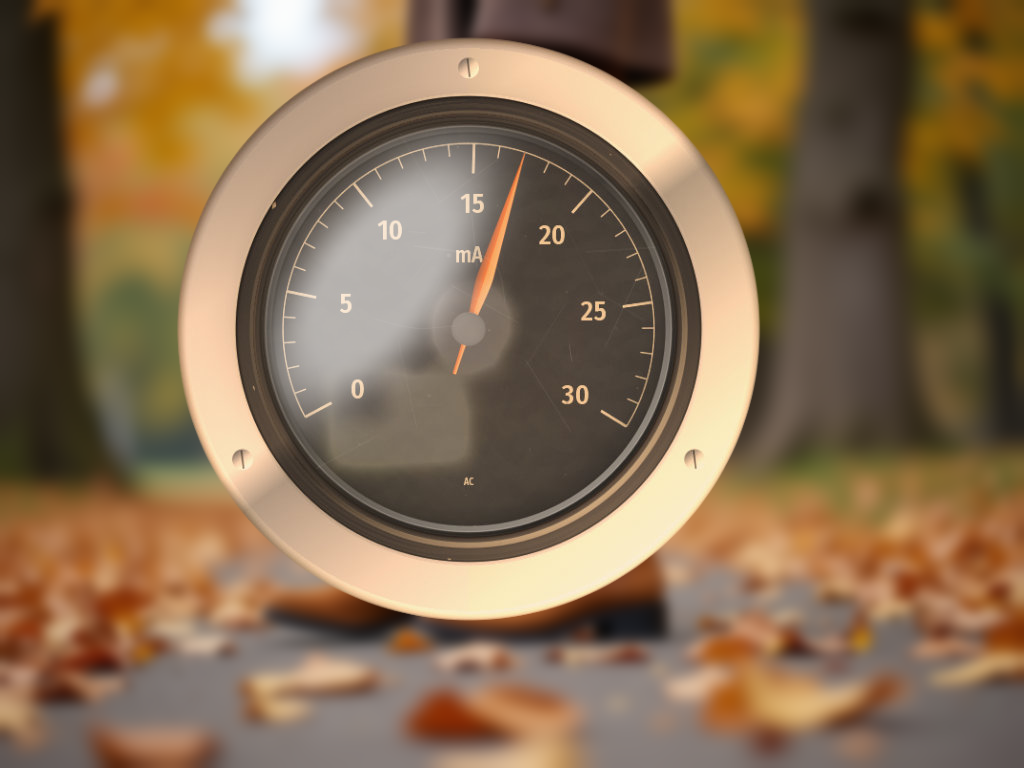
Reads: {"value": 17, "unit": "mA"}
